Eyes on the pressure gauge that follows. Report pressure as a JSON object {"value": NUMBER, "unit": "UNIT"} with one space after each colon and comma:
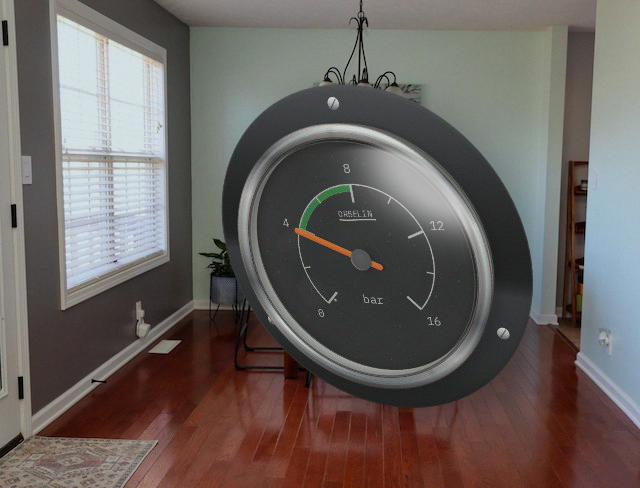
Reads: {"value": 4, "unit": "bar"}
